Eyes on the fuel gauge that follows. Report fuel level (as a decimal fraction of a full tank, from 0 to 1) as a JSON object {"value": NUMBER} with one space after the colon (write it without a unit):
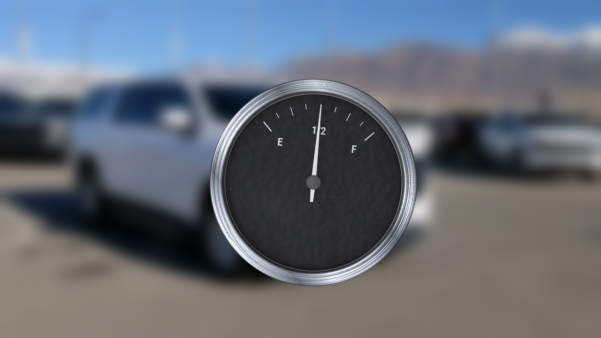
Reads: {"value": 0.5}
